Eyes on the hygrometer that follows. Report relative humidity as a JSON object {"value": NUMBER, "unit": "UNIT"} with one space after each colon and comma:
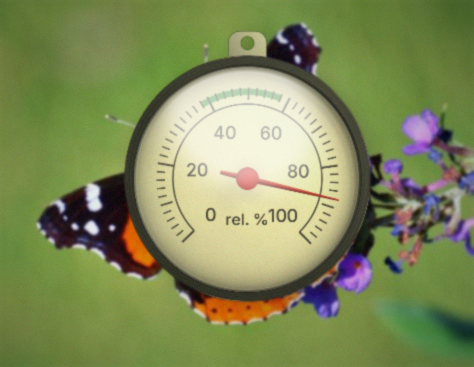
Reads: {"value": 88, "unit": "%"}
